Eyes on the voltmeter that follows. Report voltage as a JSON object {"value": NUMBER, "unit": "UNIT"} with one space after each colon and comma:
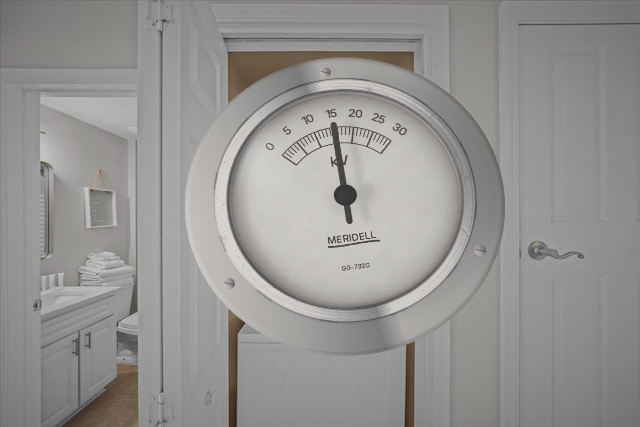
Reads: {"value": 15, "unit": "kV"}
